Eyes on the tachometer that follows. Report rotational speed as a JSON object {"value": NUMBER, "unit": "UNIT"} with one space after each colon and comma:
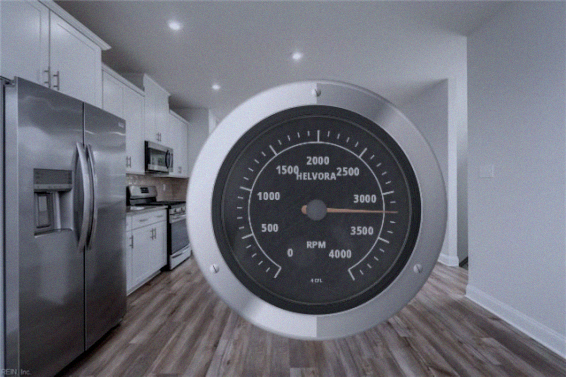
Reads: {"value": 3200, "unit": "rpm"}
